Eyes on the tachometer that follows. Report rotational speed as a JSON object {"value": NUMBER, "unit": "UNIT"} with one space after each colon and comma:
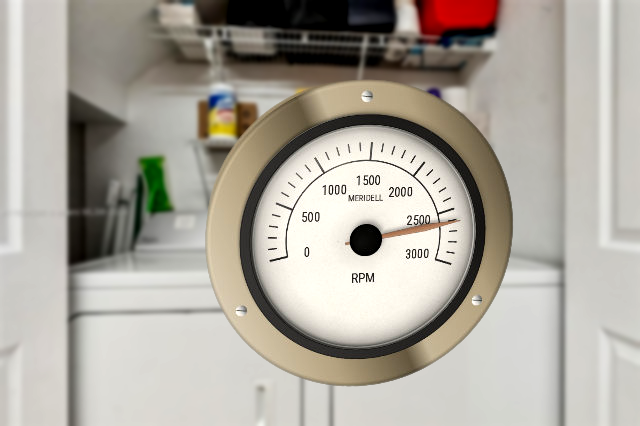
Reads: {"value": 2600, "unit": "rpm"}
